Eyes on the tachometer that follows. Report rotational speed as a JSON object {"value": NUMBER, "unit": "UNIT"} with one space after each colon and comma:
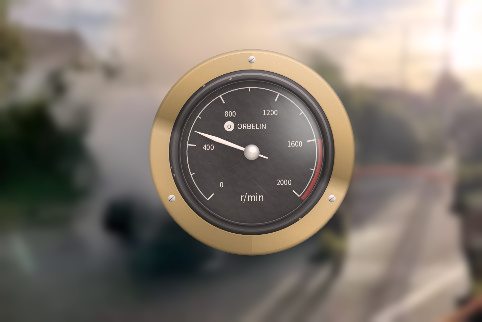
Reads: {"value": 500, "unit": "rpm"}
